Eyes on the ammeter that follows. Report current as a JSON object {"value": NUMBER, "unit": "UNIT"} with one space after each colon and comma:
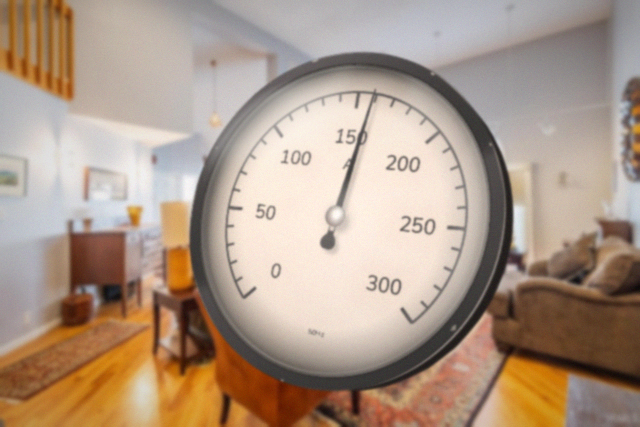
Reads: {"value": 160, "unit": "A"}
